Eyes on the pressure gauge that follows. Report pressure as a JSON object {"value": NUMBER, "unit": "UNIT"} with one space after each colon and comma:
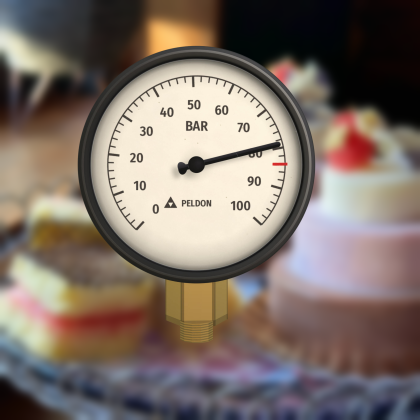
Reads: {"value": 79, "unit": "bar"}
